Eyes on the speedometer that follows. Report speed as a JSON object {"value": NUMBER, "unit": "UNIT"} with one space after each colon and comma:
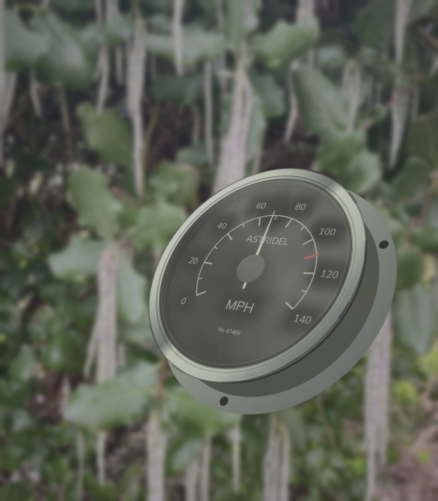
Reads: {"value": 70, "unit": "mph"}
